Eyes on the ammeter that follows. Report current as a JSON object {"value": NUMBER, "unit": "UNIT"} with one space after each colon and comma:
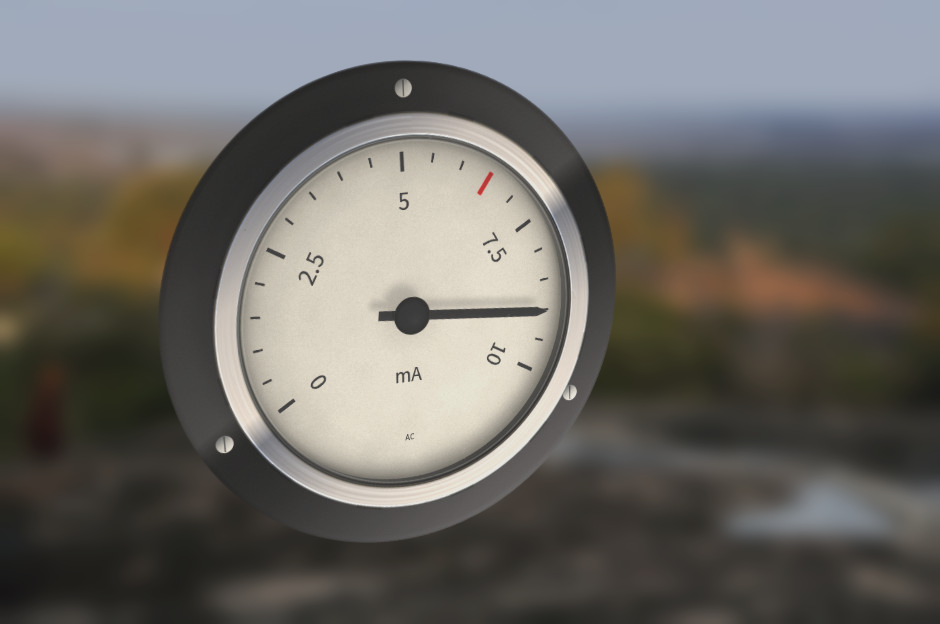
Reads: {"value": 9, "unit": "mA"}
